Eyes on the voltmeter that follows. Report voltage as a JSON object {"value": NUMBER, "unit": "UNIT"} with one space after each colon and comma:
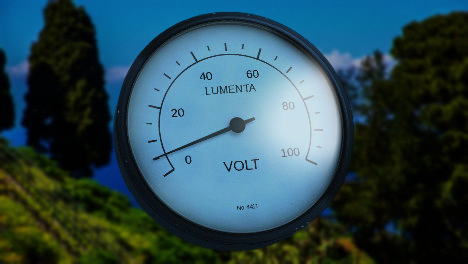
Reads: {"value": 5, "unit": "V"}
